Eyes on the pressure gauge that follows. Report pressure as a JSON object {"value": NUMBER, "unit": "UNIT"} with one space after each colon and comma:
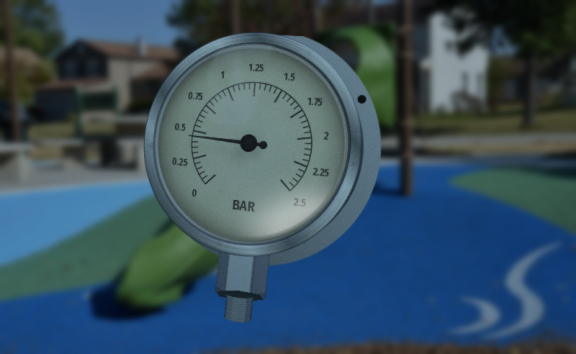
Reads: {"value": 0.45, "unit": "bar"}
